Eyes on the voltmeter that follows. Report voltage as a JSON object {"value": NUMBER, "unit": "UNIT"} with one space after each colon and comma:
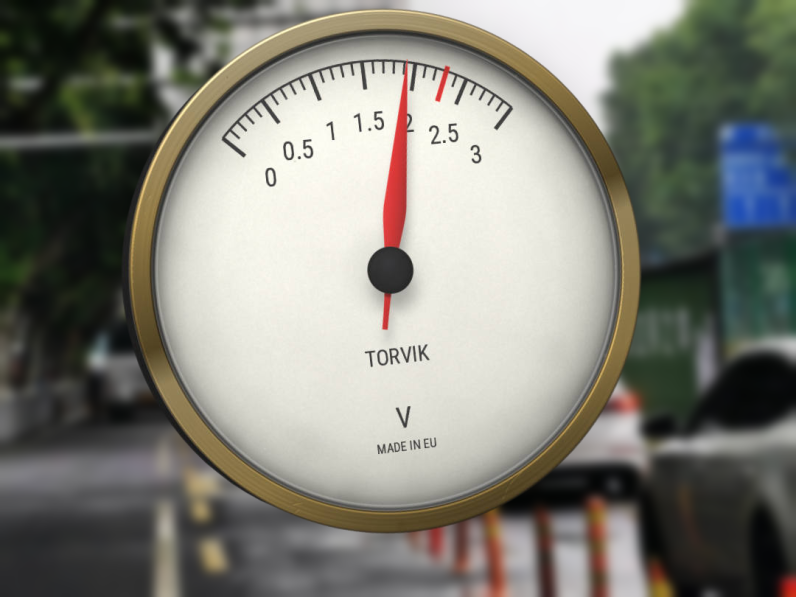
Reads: {"value": 1.9, "unit": "V"}
